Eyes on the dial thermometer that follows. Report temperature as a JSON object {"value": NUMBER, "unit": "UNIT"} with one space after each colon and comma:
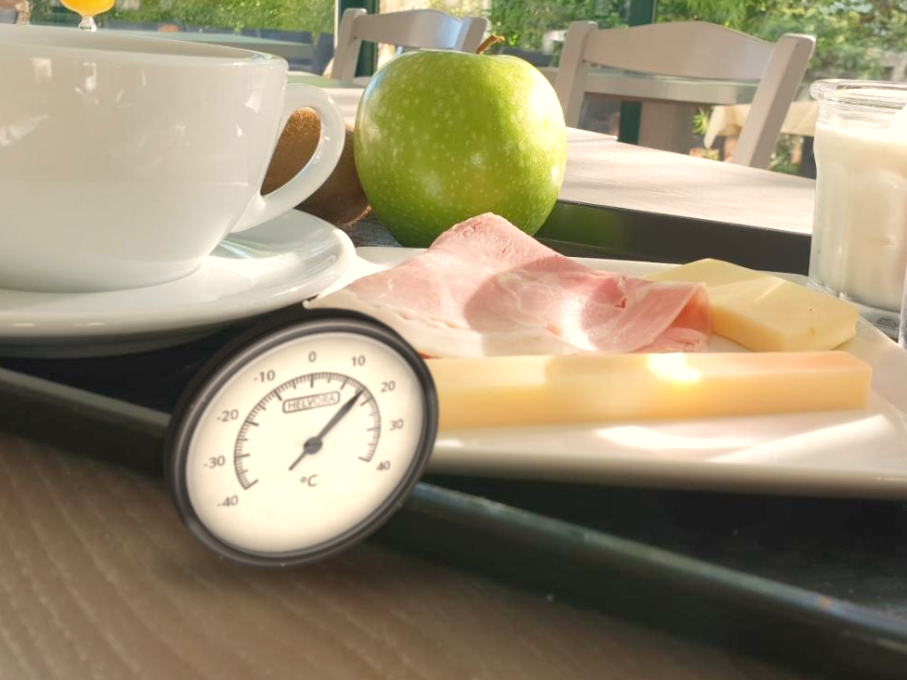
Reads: {"value": 15, "unit": "°C"}
